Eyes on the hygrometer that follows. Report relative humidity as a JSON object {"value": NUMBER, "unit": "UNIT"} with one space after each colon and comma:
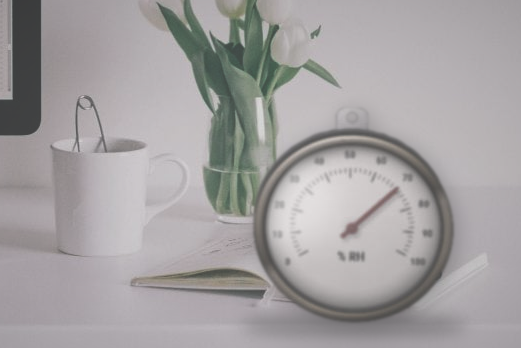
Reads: {"value": 70, "unit": "%"}
